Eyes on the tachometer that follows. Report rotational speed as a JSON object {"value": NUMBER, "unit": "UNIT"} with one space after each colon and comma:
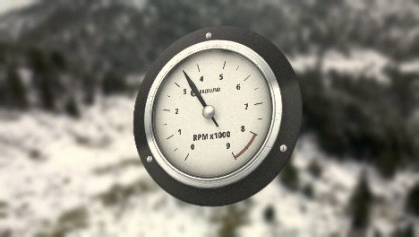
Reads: {"value": 3500, "unit": "rpm"}
